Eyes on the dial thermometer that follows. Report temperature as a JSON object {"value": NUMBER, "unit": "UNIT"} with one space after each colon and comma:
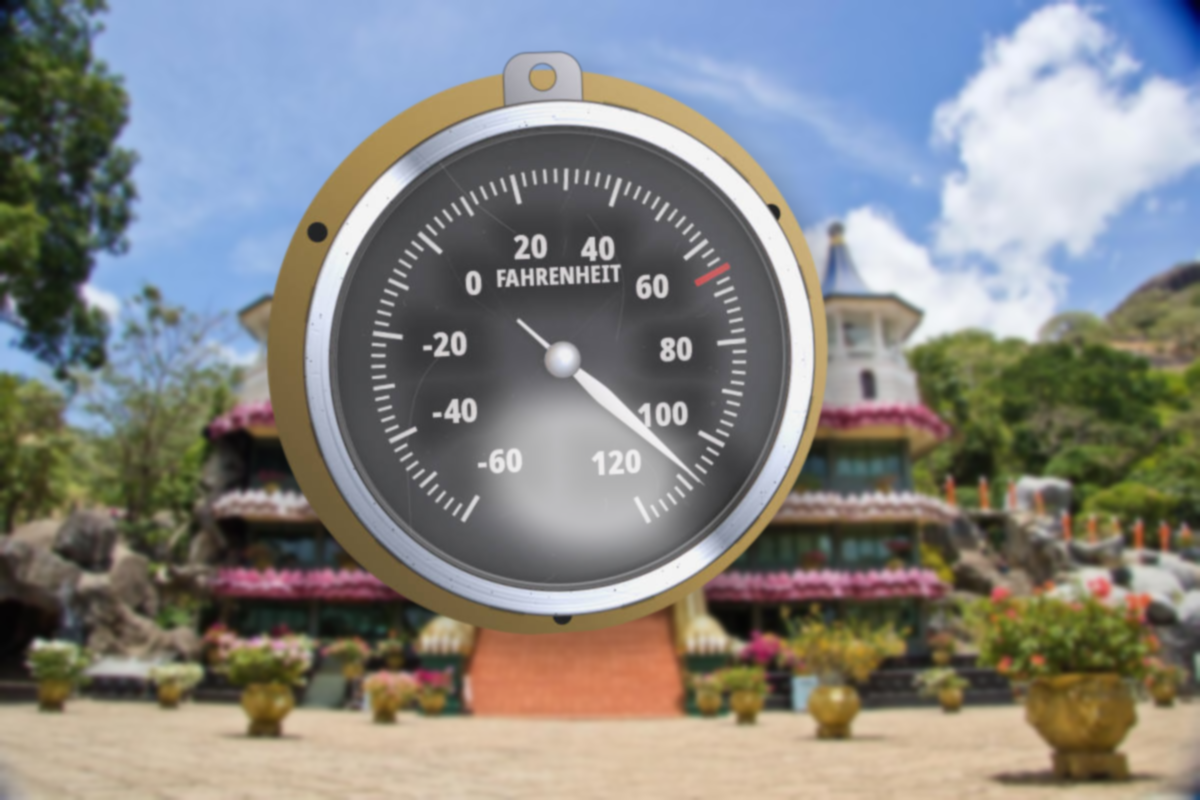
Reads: {"value": 108, "unit": "°F"}
